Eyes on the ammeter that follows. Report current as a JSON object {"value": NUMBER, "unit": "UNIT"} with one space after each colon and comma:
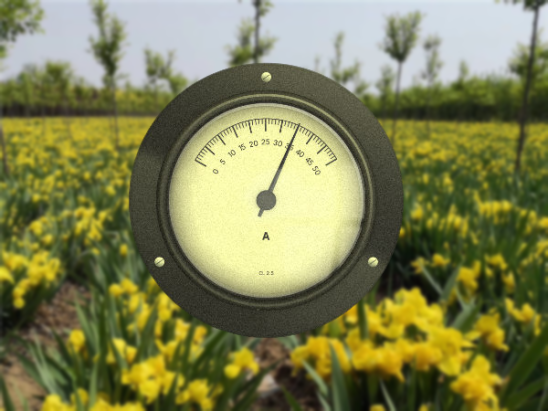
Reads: {"value": 35, "unit": "A"}
